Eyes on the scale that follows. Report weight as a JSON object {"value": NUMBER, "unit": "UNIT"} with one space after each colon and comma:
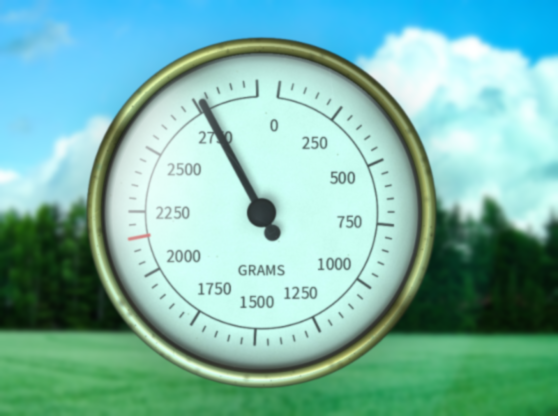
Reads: {"value": 2775, "unit": "g"}
